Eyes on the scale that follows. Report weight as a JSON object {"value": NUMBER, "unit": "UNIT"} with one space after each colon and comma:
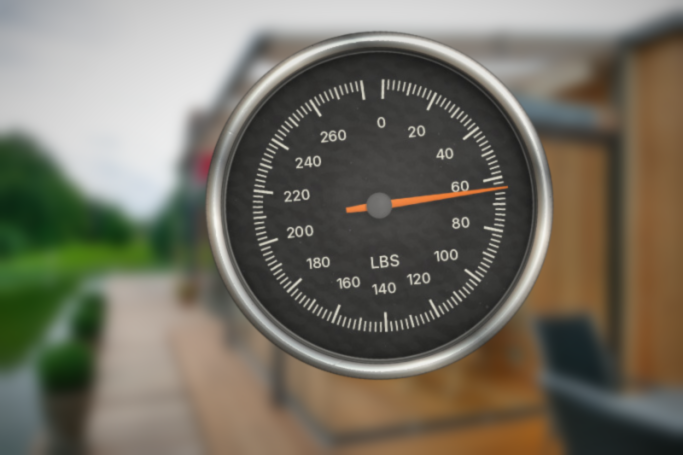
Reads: {"value": 64, "unit": "lb"}
